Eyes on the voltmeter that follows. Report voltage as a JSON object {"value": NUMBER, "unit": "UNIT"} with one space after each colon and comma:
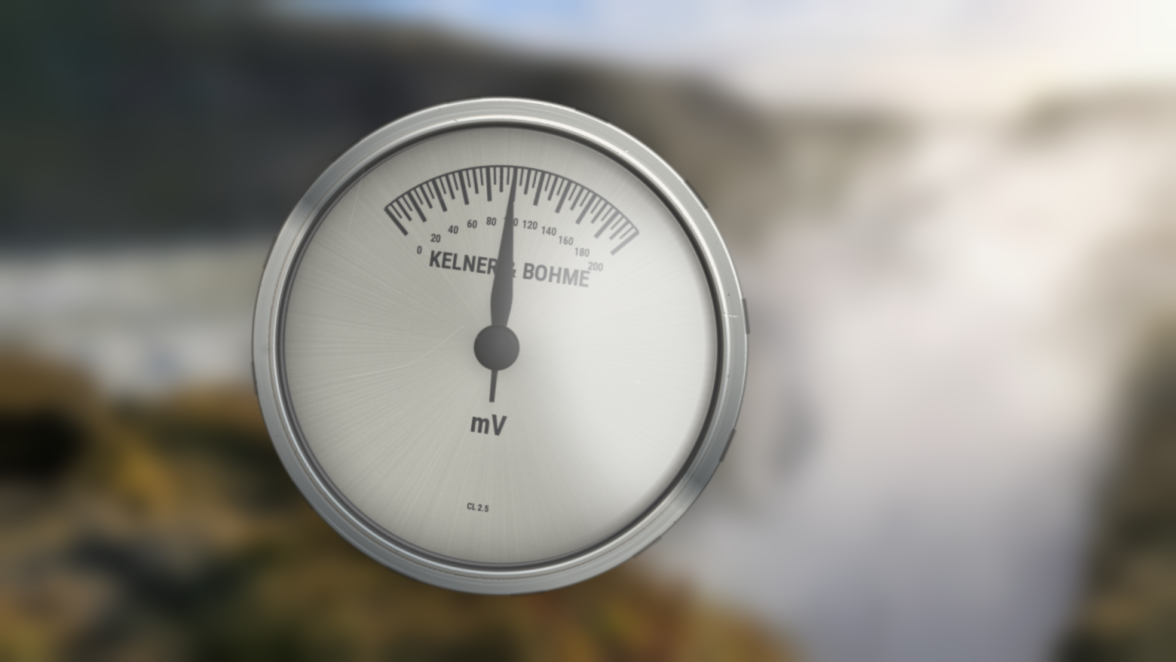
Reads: {"value": 100, "unit": "mV"}
